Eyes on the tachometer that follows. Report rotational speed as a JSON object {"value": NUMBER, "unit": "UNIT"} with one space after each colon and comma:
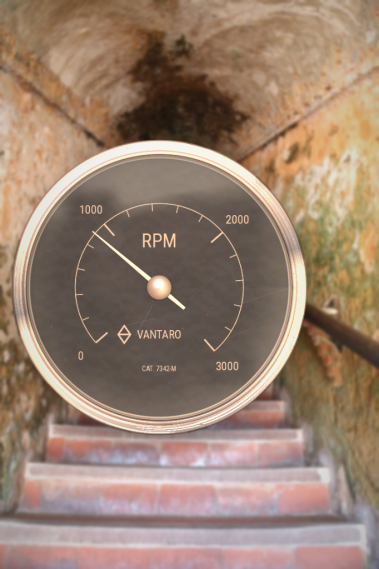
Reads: {"value": 900, "unit": "rpm"}
